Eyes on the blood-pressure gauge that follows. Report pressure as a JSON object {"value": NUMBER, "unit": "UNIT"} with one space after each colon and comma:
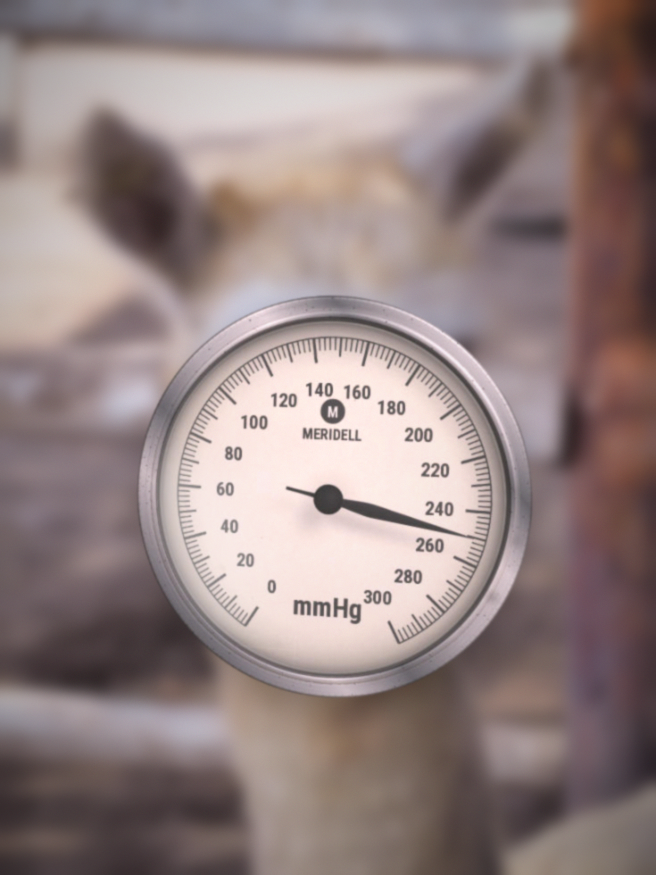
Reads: {"value": 250, "unit": "mmHg"}
